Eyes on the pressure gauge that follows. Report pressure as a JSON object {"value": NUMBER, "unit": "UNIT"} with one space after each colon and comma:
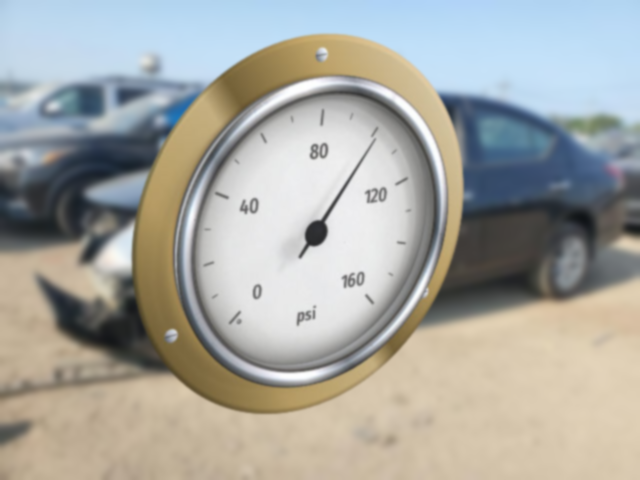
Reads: {"value": 100, "unit": "psi"}
